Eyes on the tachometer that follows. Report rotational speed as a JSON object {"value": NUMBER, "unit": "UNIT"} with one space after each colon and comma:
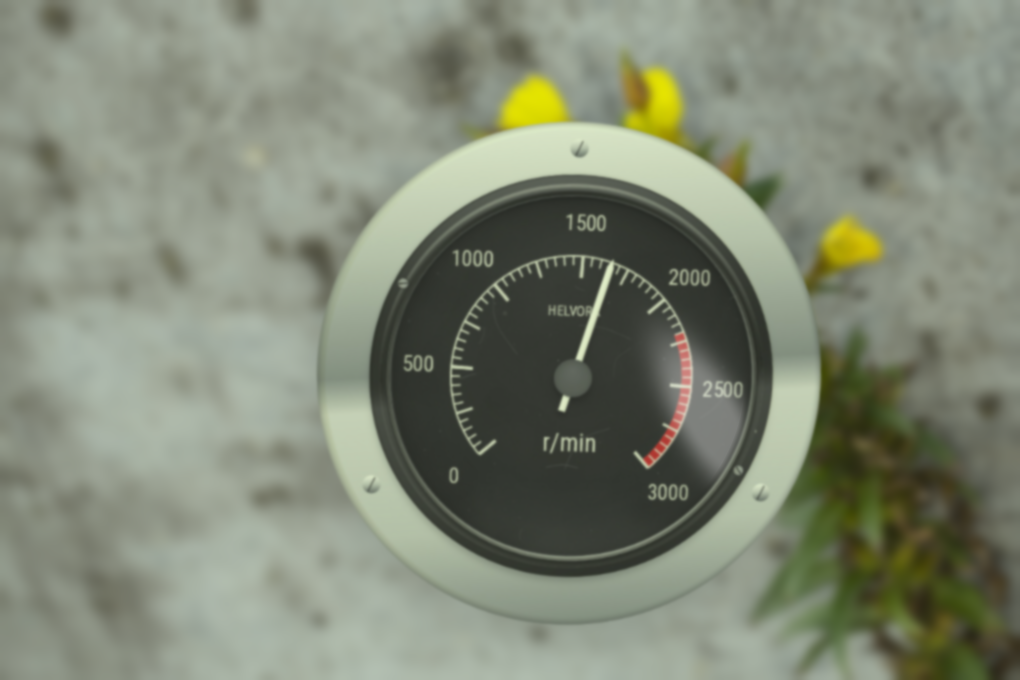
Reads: {"value": 1650, "unit": "rpm"}
